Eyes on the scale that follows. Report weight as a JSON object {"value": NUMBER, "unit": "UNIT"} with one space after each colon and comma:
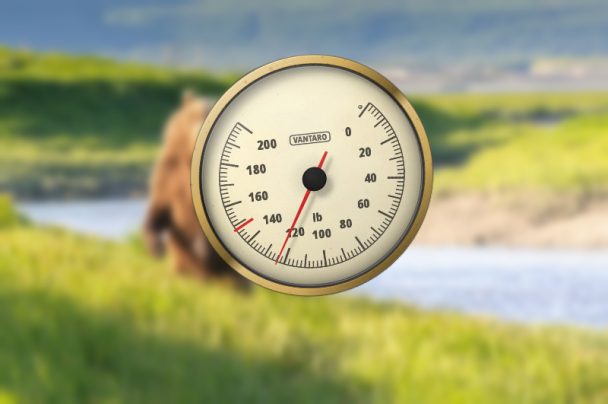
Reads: {"value": 124, "unit": "lb"}
